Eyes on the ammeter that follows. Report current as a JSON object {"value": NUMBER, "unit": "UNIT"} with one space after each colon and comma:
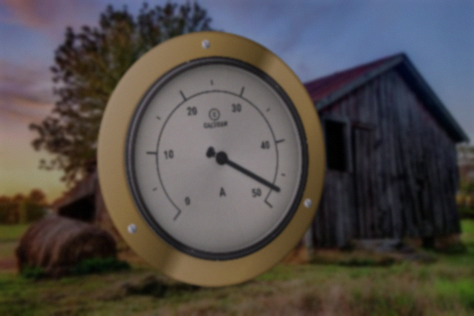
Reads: {"value": 47.5, "unit": "A"}
